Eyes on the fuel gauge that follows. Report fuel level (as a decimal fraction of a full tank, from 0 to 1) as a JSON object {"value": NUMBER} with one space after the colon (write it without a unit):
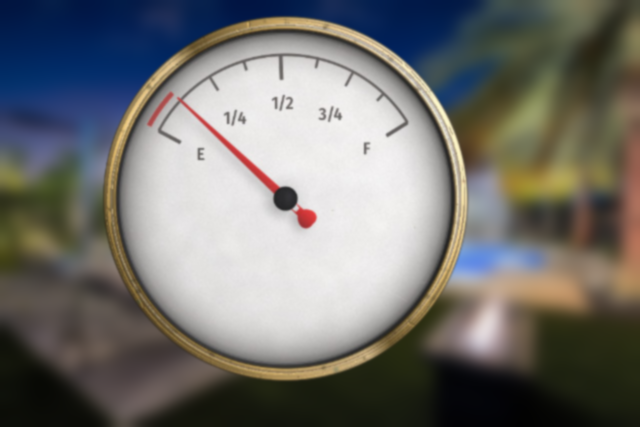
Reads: {"value": 0.125}
